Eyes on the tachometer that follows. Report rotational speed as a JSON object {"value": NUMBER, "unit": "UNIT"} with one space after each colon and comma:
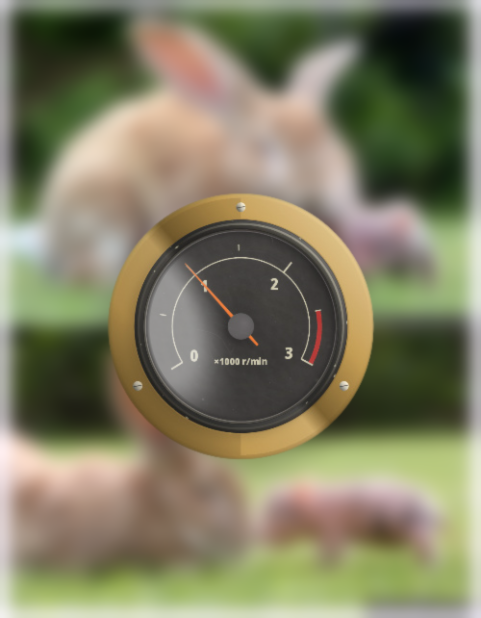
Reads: {"value": 1000, "unit": "rpm"}
